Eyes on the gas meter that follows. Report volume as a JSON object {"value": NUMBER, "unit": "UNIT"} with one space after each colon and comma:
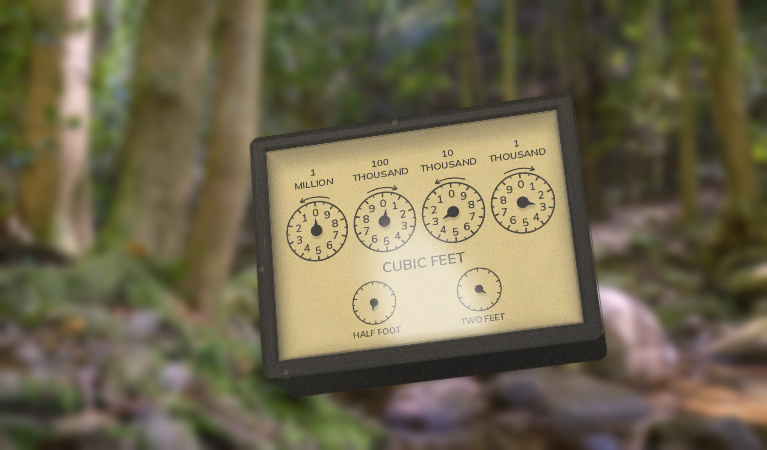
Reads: {"value": 3300, "unit": "ft³"}
